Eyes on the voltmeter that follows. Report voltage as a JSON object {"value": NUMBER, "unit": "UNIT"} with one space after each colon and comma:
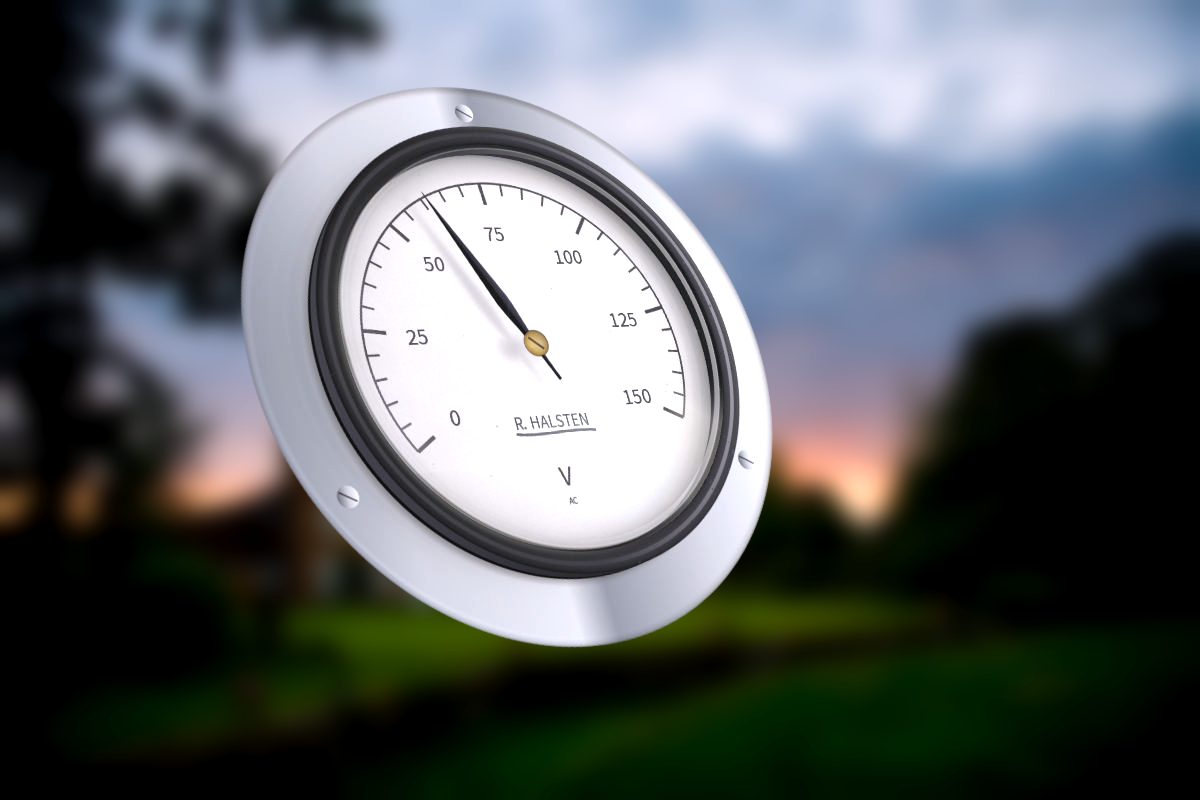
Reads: {"value": 60, "unit": "V"}
